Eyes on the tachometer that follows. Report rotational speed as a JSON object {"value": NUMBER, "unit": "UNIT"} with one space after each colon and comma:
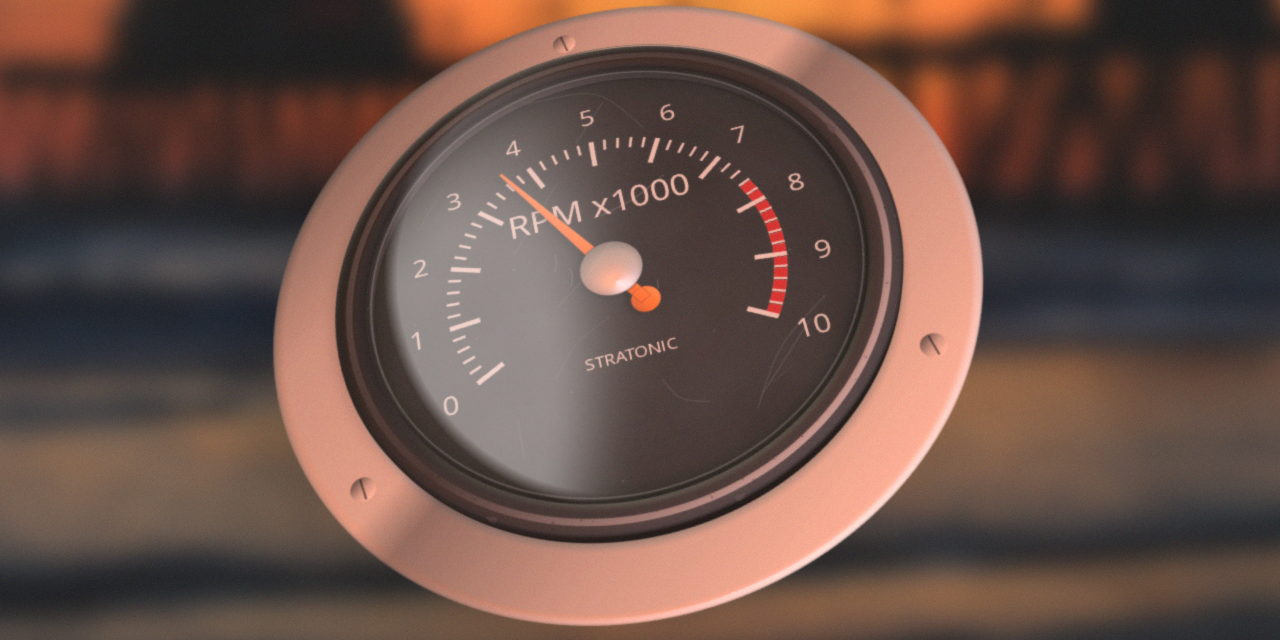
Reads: {"value": 3600, "unit": "rpm"}
